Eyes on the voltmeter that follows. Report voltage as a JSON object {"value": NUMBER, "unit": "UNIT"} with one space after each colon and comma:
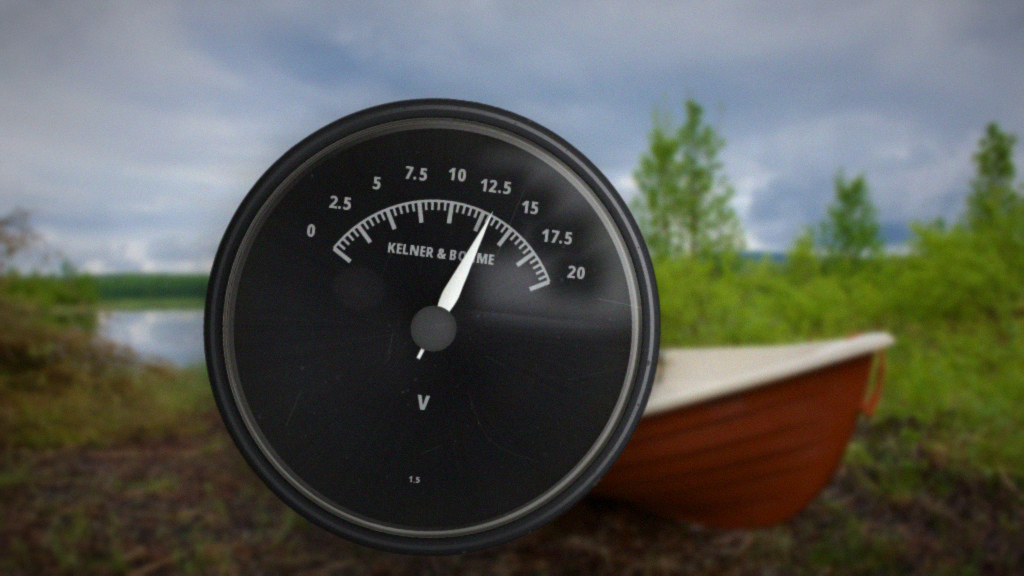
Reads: {"value": 13, "unit": "V"}
